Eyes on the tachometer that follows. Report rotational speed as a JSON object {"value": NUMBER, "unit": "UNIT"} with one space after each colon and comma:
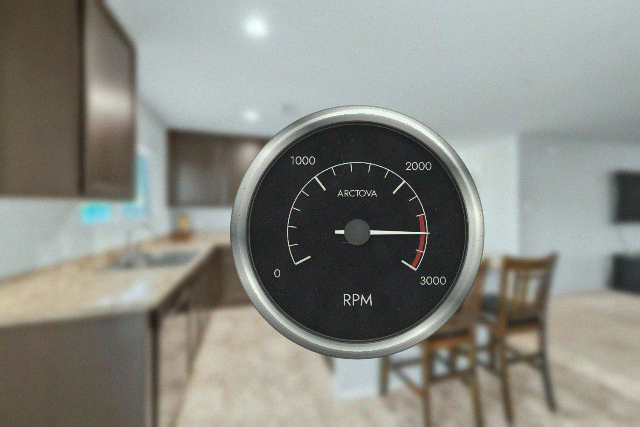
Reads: {"value": 2600, "unit": "rpm"}
